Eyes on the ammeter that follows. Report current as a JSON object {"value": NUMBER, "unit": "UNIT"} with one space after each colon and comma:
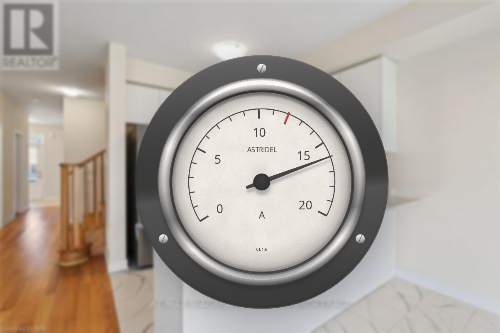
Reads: {"value": 16, "unit": "A"}
